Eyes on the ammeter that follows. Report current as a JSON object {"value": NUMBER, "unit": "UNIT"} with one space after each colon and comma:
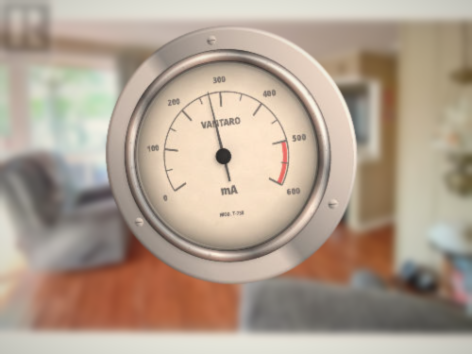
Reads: {"value": 275, "unit": "mA"}
